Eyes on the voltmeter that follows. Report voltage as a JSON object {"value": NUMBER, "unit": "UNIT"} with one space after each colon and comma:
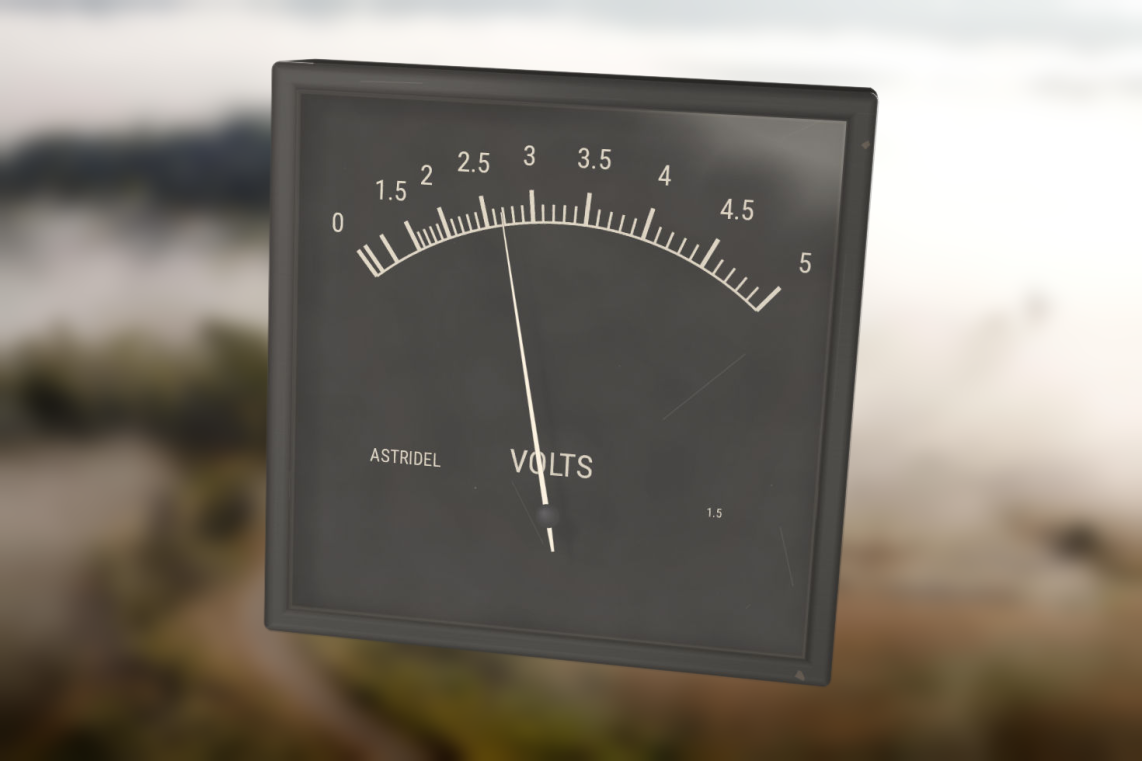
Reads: {"value": 2.7, "unit": "V"}
